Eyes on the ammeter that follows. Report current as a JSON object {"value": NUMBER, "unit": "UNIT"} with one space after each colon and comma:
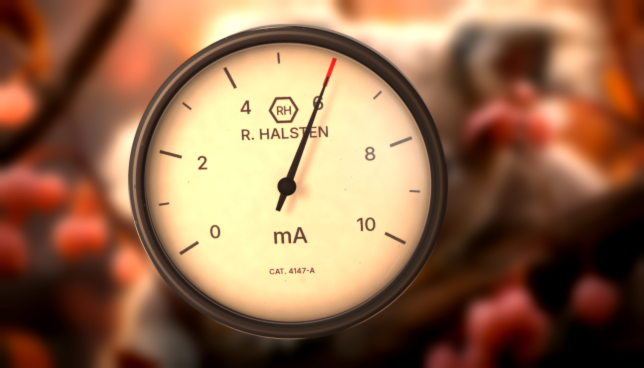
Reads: {"value": 6, "unit": "mA"}
